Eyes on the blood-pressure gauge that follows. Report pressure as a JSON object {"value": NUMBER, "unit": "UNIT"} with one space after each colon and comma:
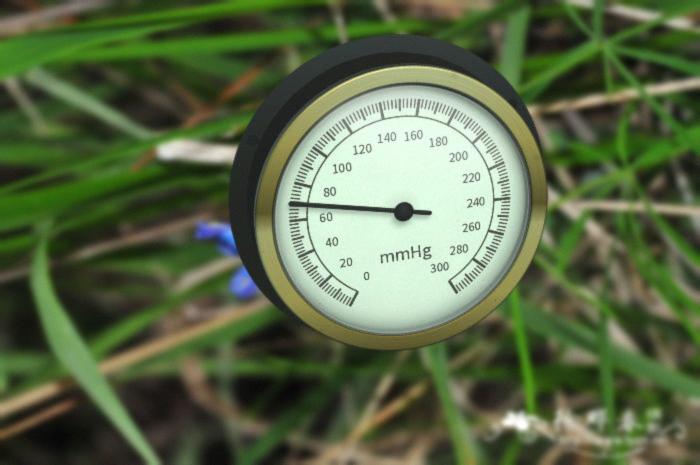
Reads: {"value": 70, "unit": "mmHg"}
